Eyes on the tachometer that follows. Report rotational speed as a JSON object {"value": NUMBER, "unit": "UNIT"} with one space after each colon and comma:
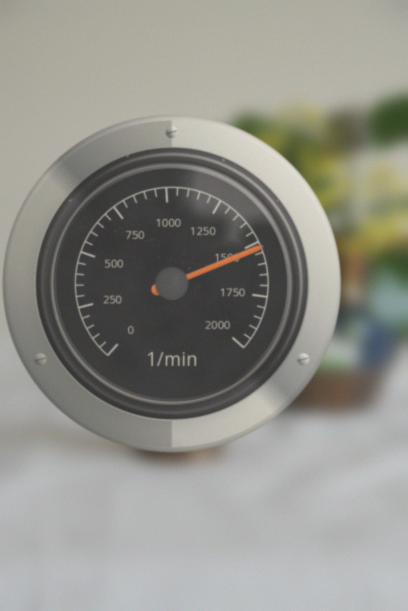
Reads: {"value": 1525, "unit": "rpm"}
